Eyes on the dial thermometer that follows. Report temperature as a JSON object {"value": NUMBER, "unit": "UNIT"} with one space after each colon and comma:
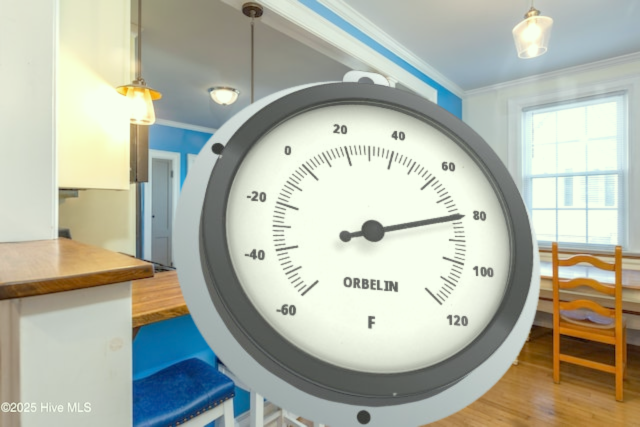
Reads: {"value": 80, "unit": "°F"}
